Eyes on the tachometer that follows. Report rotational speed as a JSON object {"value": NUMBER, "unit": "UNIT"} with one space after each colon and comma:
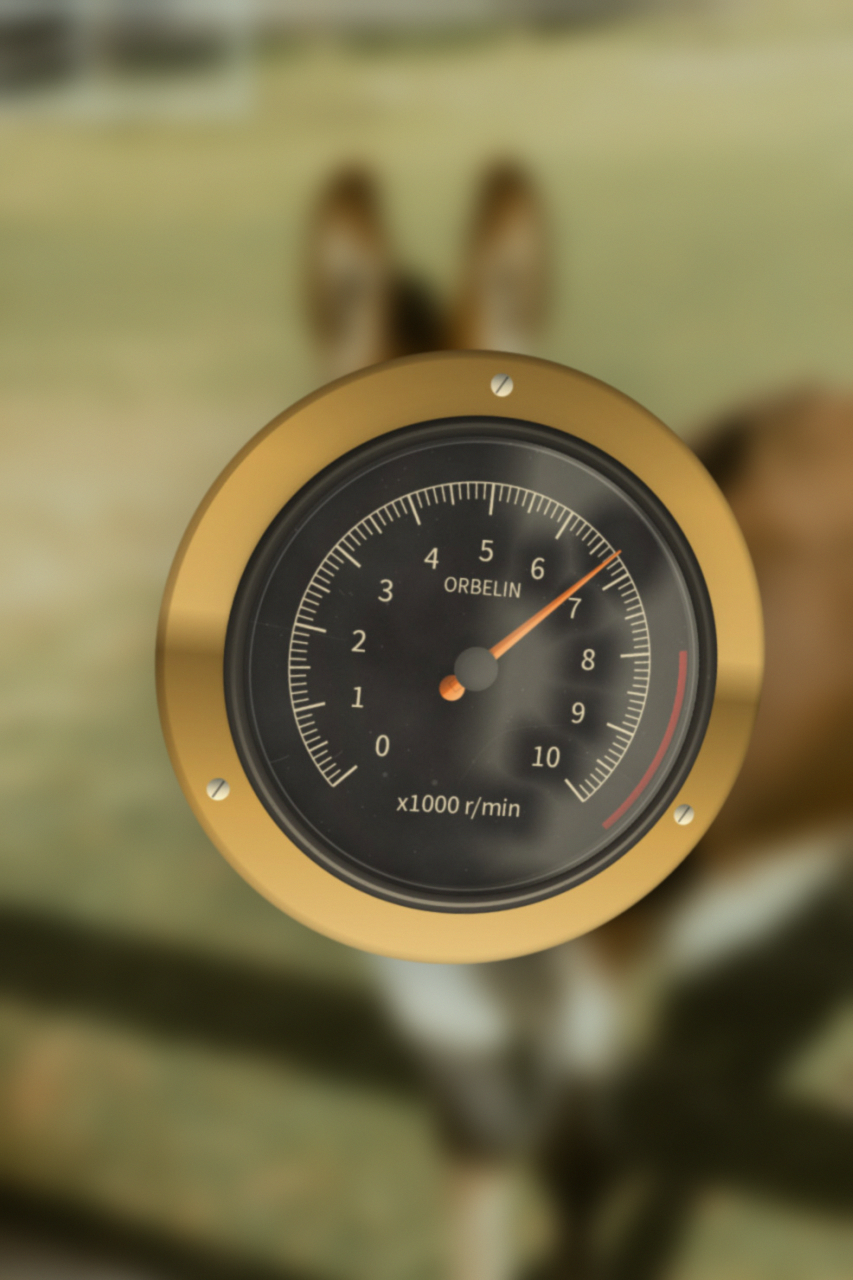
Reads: {"value": 6700, "unit": "rpm"}
